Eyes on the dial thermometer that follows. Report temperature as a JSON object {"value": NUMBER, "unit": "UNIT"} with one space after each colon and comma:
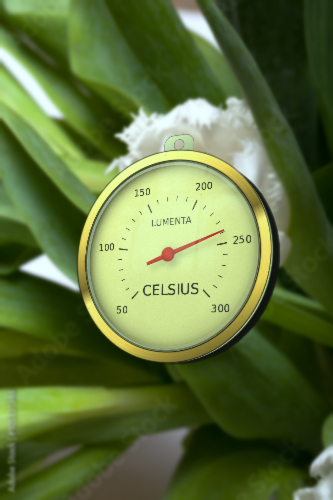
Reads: {"value": 240, "unit": "°C"}
